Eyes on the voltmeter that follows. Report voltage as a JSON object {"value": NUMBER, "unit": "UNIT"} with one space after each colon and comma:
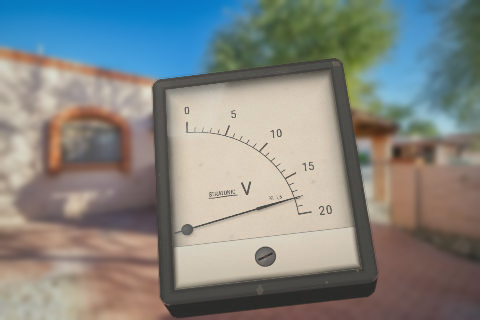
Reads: {"value": 18, "unit": "V"}
